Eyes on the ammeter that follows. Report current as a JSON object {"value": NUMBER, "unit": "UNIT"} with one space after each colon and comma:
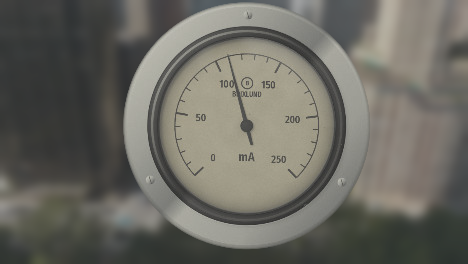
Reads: {"value": 110, "unit": "mA"}
